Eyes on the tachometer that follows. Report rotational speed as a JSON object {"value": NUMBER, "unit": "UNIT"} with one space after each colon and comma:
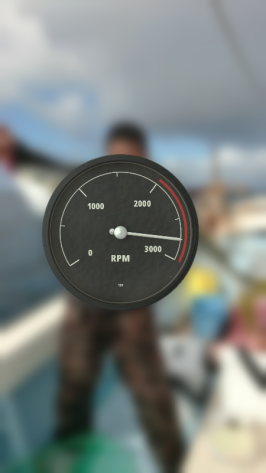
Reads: {"value": 2750, "unit": "rpm"}
